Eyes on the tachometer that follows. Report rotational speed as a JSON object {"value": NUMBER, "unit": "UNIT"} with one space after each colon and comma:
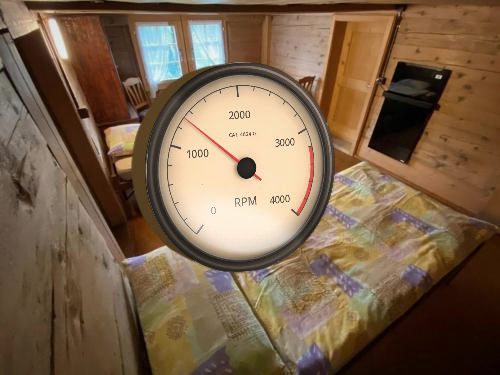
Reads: {"value": 1300, "unit": "rpm"}
